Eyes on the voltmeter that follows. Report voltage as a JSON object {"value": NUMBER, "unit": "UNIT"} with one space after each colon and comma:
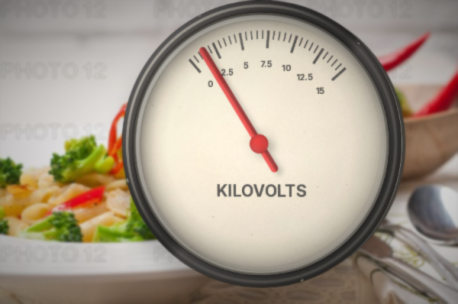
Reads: {"value": 1.5, "unit": "kV"}
